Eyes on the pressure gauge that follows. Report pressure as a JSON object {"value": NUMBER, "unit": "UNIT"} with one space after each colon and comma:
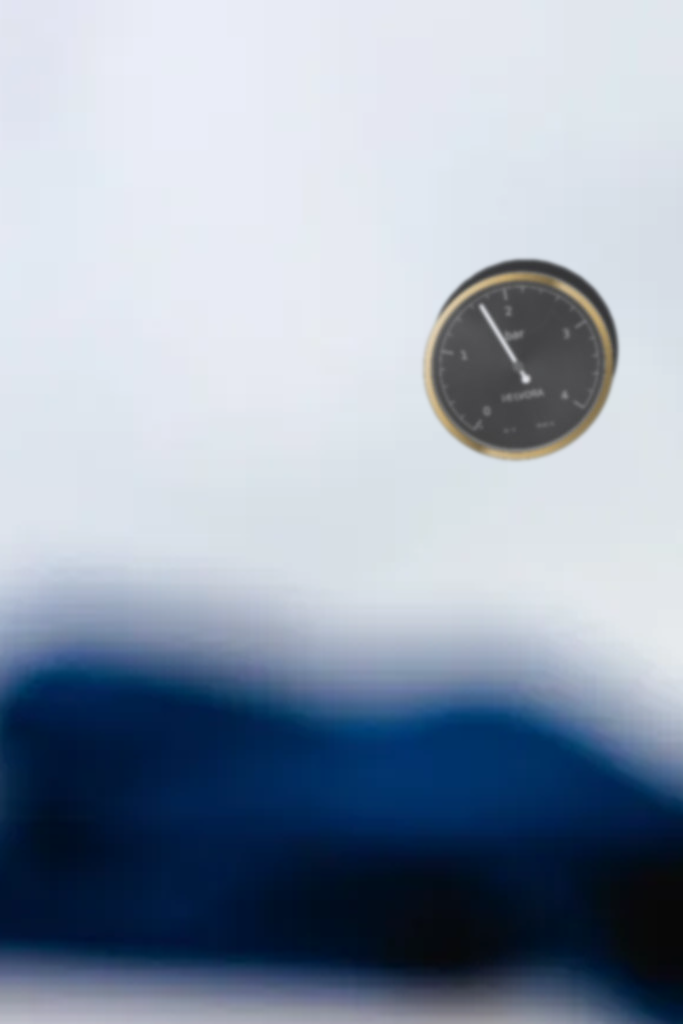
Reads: {"value": 1.7, "unit": "bar"}
